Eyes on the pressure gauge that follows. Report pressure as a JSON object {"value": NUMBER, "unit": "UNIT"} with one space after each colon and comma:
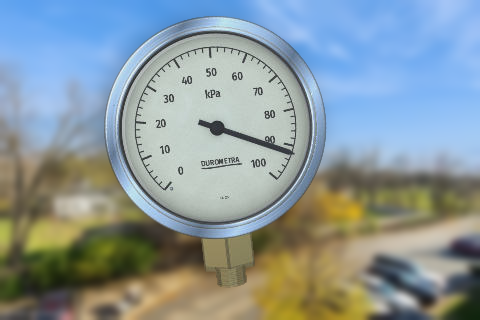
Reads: {"value": 92, "unit": "kPa"}
